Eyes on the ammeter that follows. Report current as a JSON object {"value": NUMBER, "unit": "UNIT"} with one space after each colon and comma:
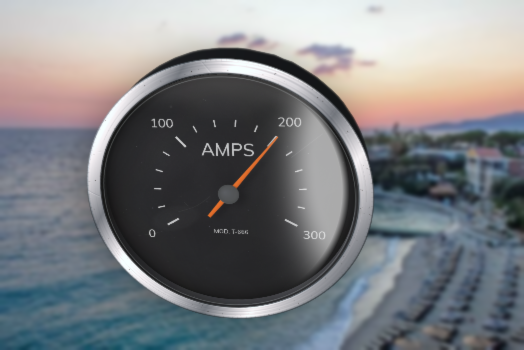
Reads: {"value": 200, "unit": "A"}
